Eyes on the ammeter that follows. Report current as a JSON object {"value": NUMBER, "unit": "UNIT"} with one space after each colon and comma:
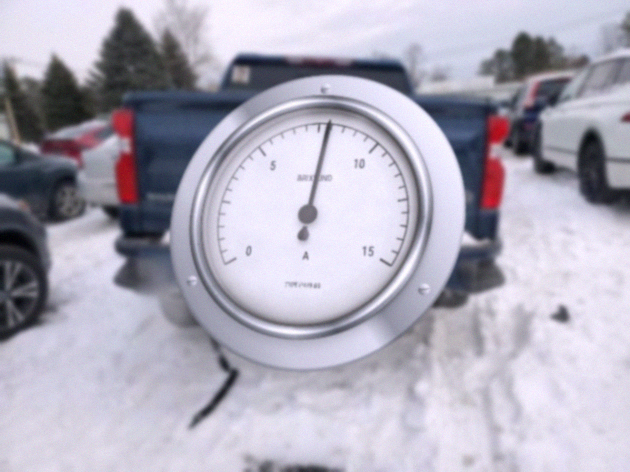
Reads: {"value": 8, "unit": "A"}
